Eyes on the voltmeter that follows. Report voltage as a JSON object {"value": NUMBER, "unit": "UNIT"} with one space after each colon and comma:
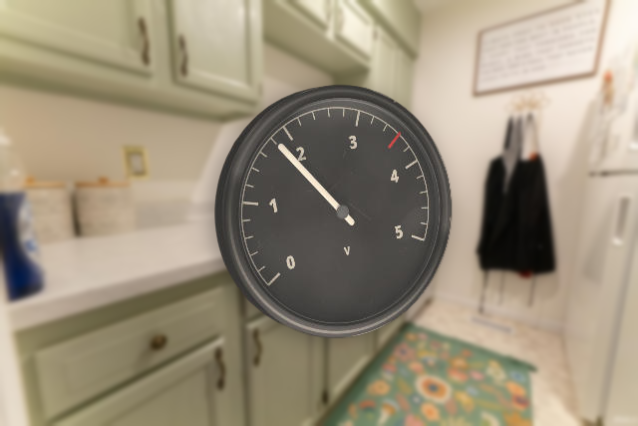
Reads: {"value": 1.8, "unit": "V"}
